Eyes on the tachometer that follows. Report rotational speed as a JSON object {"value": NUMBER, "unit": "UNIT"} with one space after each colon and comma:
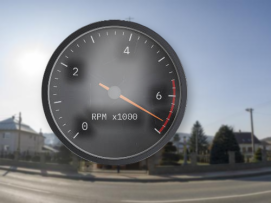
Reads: {"value": 6700, "unit": "rpm"}
